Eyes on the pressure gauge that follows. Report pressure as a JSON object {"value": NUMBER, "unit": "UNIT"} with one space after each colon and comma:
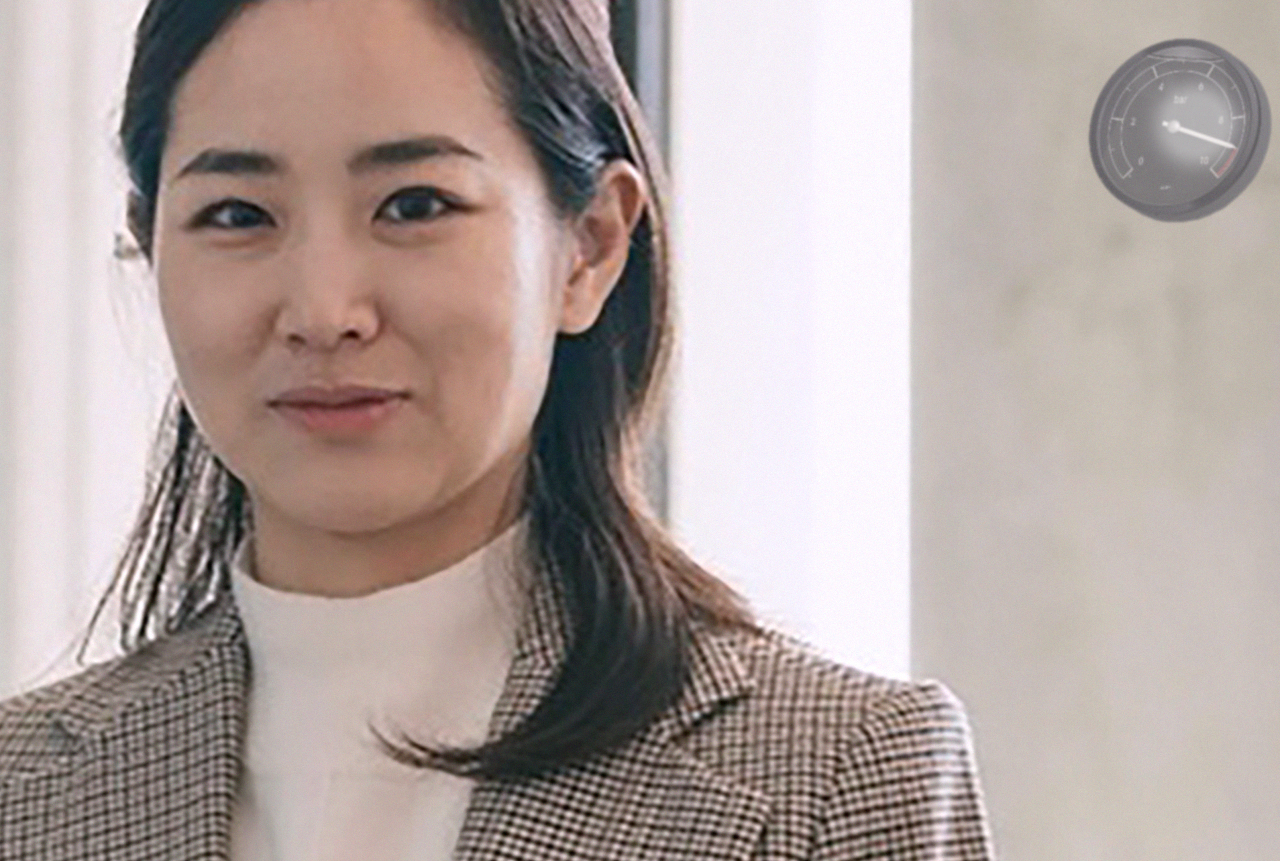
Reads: {"value": 9, "unit": "bar"}
